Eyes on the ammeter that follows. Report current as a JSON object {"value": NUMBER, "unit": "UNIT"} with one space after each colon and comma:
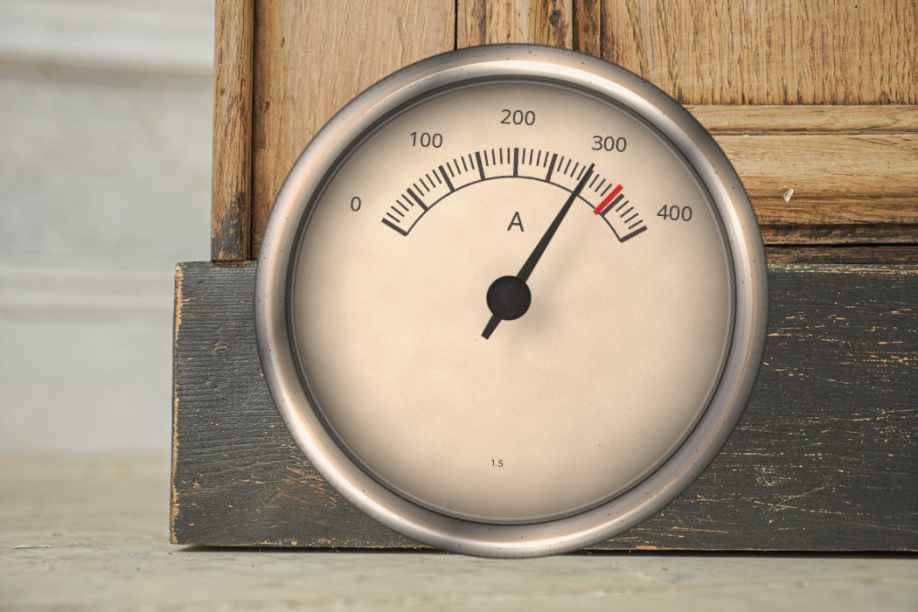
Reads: {"value": 300, "unit": "A"}
